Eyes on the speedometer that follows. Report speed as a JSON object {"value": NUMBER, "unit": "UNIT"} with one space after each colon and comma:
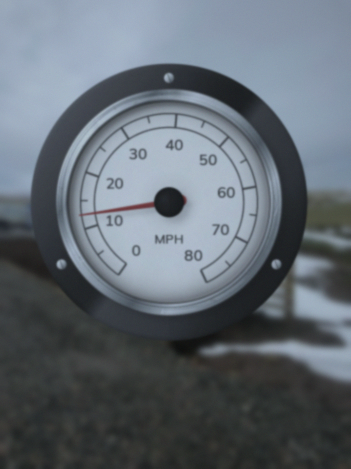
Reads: {"value": 12.5, "unit": "mph"}
